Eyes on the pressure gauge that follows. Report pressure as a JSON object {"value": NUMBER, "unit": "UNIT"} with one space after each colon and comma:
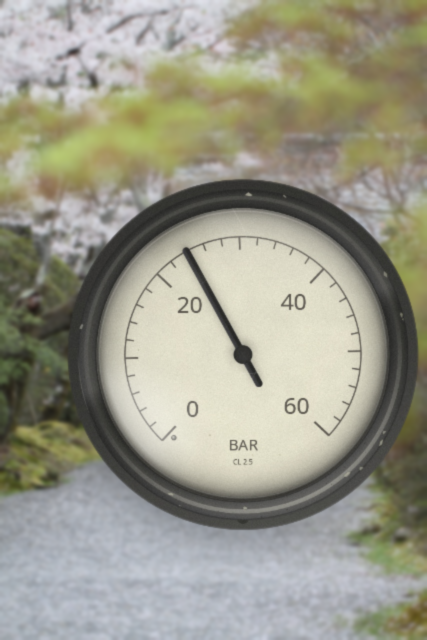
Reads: {"value": 24, "unit": "bar"}
